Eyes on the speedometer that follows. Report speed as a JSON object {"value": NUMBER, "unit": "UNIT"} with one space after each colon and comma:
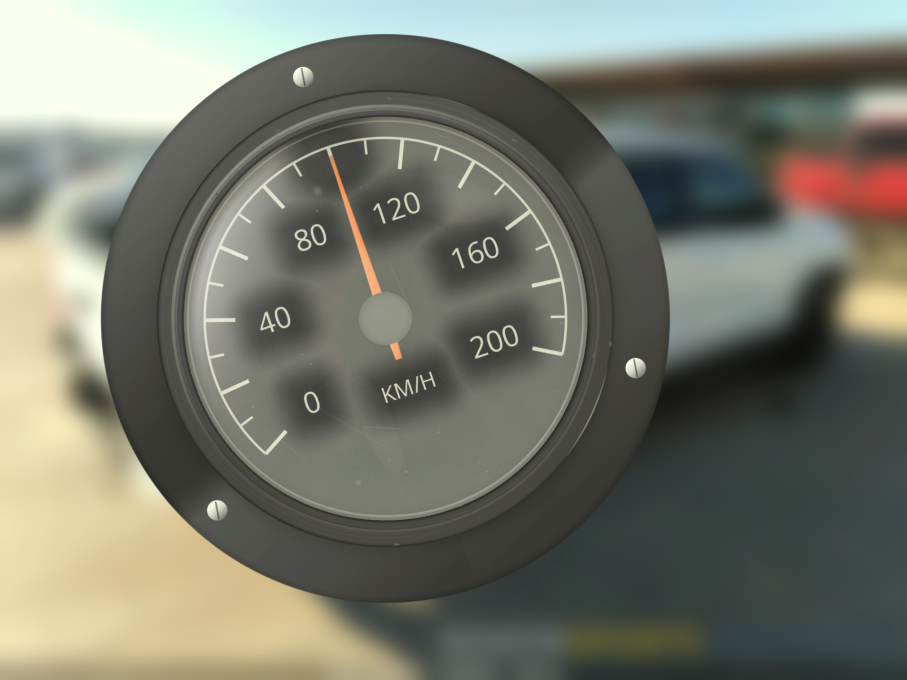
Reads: {"value": 100, "unit": "km/h"}
